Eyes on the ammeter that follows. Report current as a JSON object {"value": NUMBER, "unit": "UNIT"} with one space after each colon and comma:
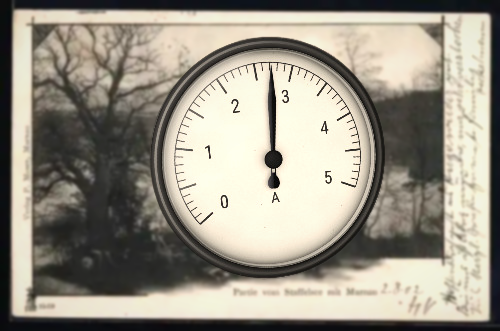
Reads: {"value": 2.7, "unit": "A"}
